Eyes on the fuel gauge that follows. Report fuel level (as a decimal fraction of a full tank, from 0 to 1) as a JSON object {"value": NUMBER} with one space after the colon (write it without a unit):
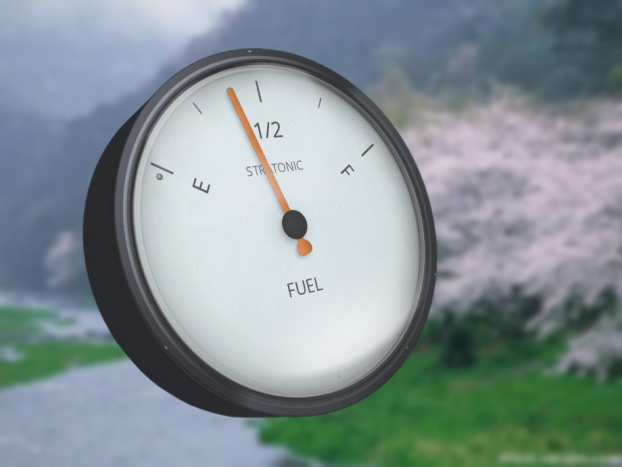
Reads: {"value": 0.375}
